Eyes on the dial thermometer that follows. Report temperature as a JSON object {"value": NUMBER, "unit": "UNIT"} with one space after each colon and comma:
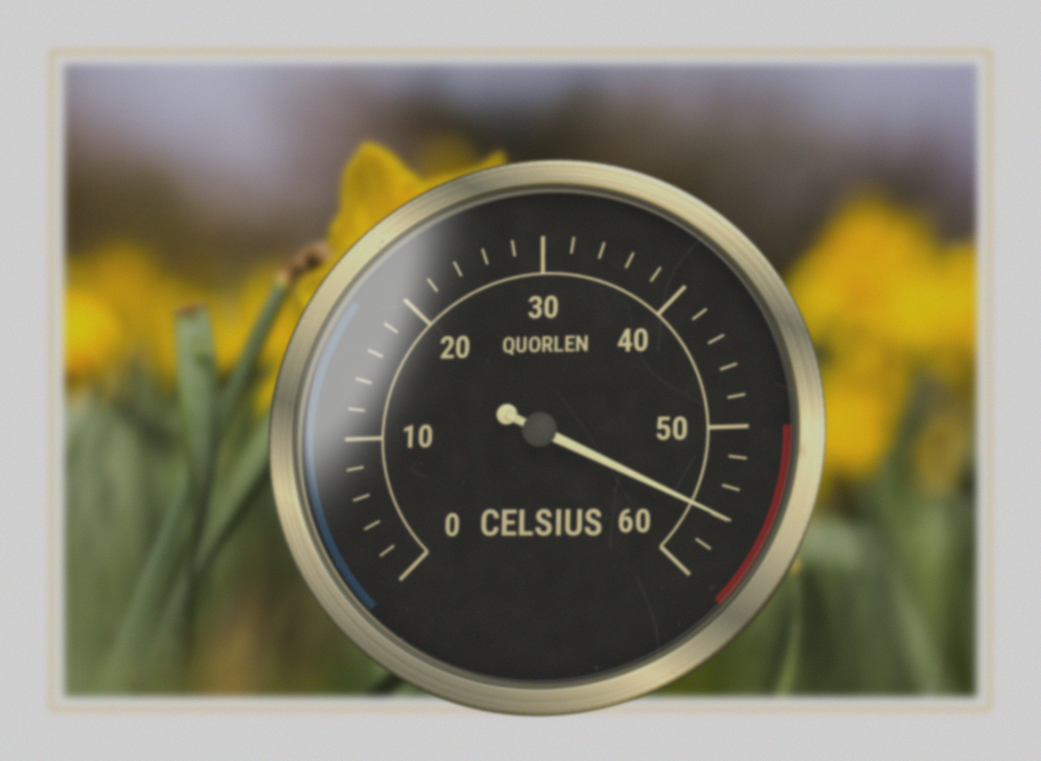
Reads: {"value": 56, "unit": "°C"}
